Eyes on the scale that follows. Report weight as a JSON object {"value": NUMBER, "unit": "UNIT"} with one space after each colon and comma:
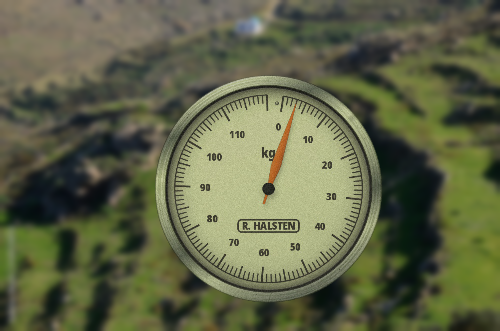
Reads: {"value": 3, "unit": "kg"}
